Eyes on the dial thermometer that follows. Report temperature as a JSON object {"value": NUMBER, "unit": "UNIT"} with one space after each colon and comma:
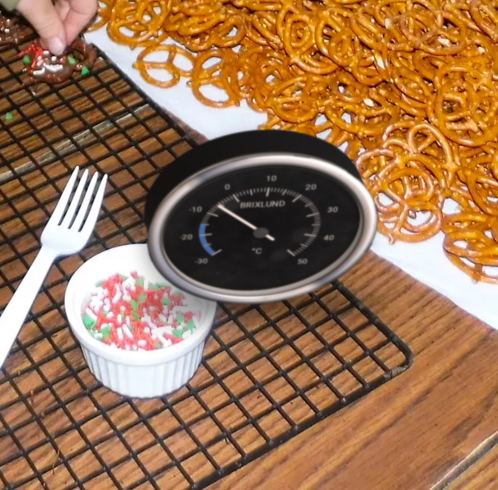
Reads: {"value": -5, "unit": "°C"}
